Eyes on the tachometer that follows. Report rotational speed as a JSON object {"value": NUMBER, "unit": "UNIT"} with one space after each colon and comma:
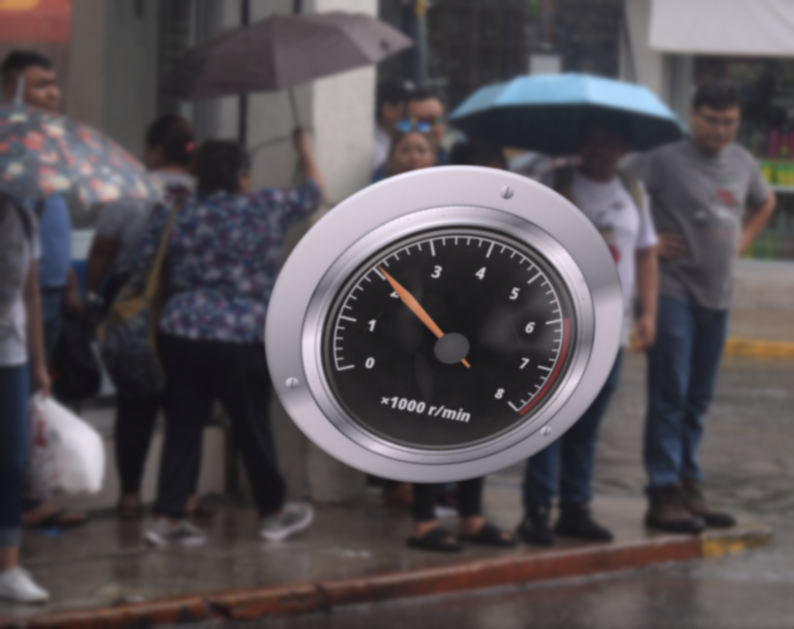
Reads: {"value": 2100, "unit": "rpm"}
